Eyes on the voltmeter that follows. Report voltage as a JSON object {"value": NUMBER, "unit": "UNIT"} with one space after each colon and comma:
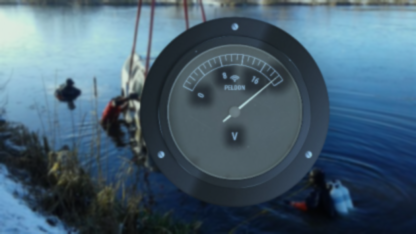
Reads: {"value": 19, "unit": "V"}
